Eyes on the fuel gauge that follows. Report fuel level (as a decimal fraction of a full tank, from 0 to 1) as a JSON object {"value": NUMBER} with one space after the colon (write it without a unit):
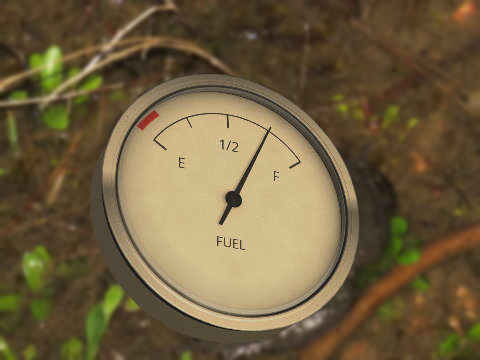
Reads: {"value": 0.75}
